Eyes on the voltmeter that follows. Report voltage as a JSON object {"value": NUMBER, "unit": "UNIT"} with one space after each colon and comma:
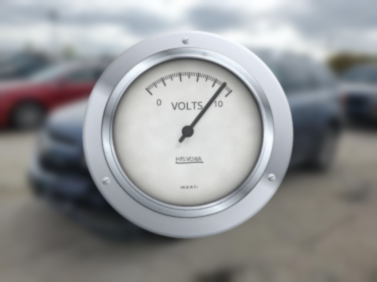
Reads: {"value": 9, "unit": "V"}
